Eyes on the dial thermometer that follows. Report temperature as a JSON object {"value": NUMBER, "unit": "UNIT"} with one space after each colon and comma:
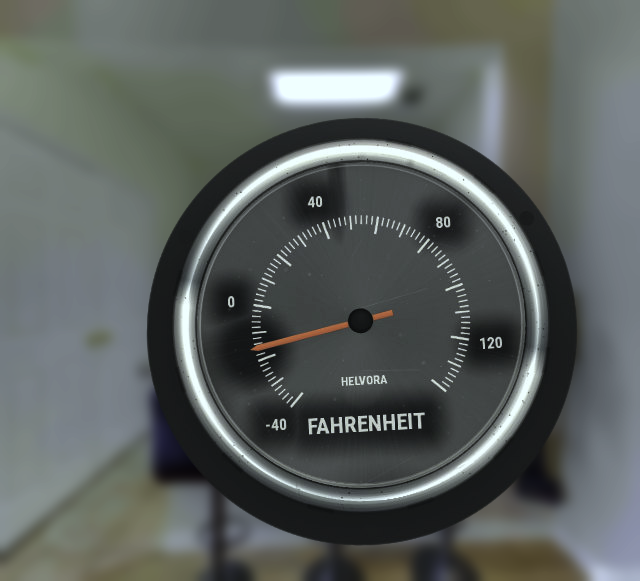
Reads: {"value": -16, "unit": "°F"}
